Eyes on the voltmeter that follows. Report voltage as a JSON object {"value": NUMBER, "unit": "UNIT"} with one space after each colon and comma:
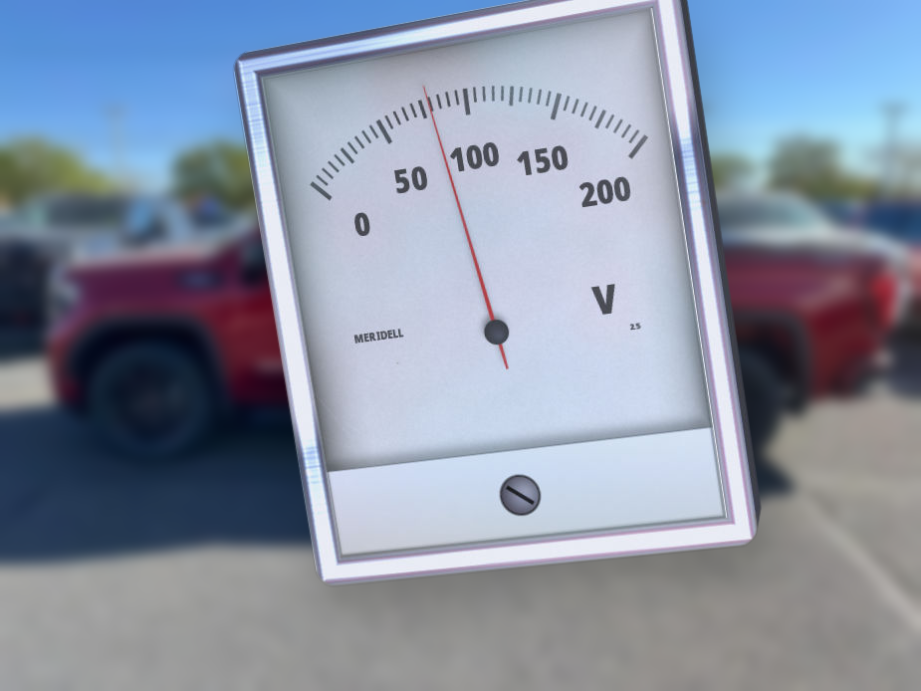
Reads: {"value": 80, "unit": "V"}
